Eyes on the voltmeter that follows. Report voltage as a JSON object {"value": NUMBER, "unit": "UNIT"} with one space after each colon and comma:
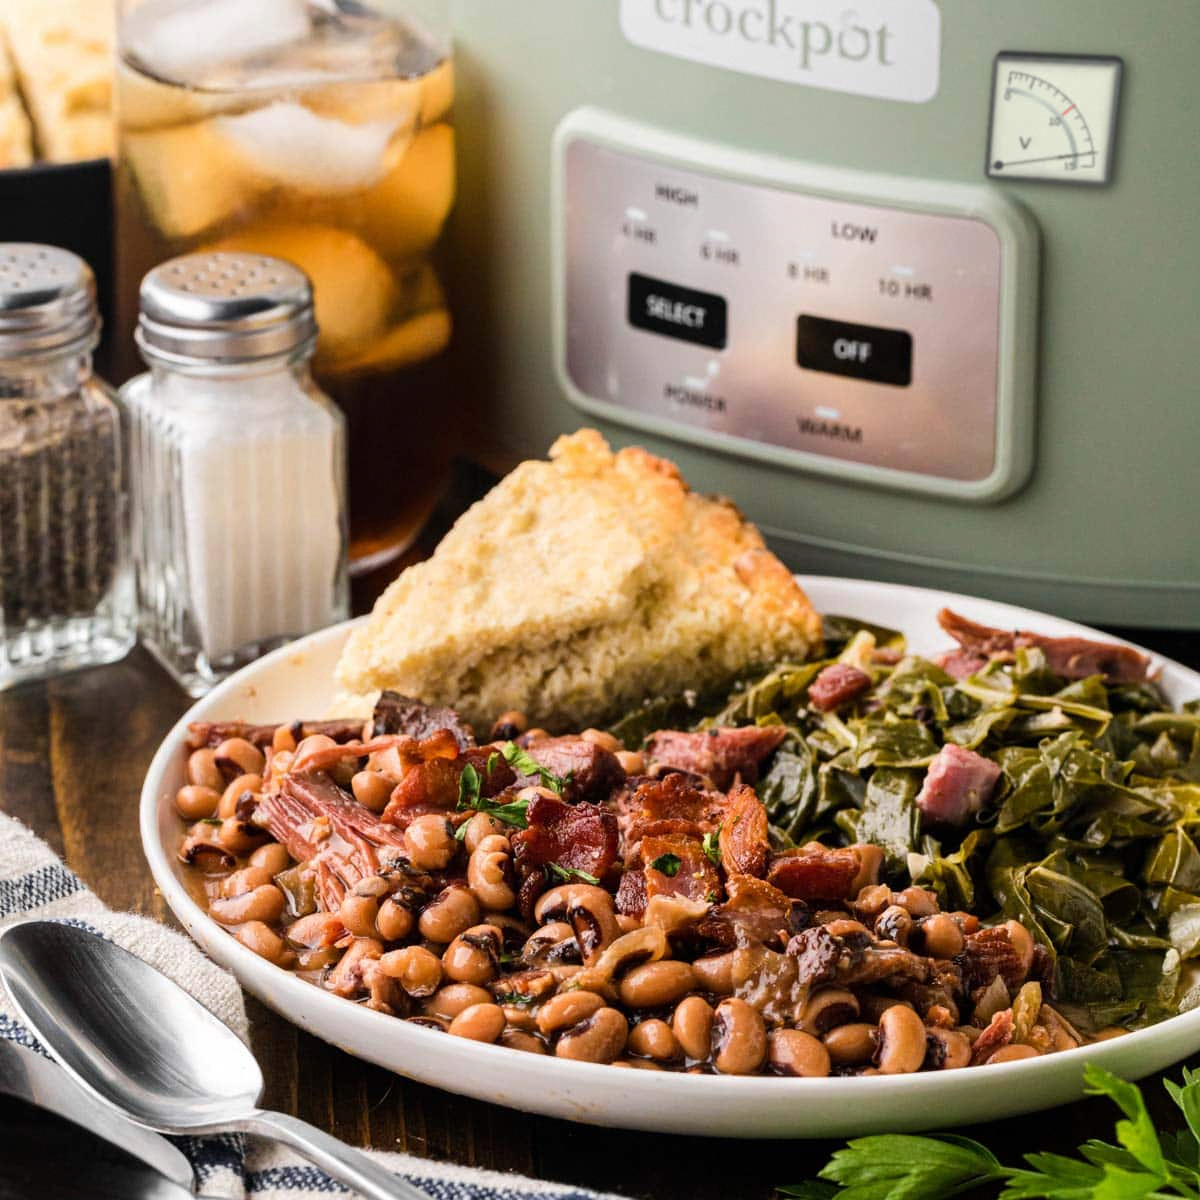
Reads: {"value": 14, "unit": "V"}
